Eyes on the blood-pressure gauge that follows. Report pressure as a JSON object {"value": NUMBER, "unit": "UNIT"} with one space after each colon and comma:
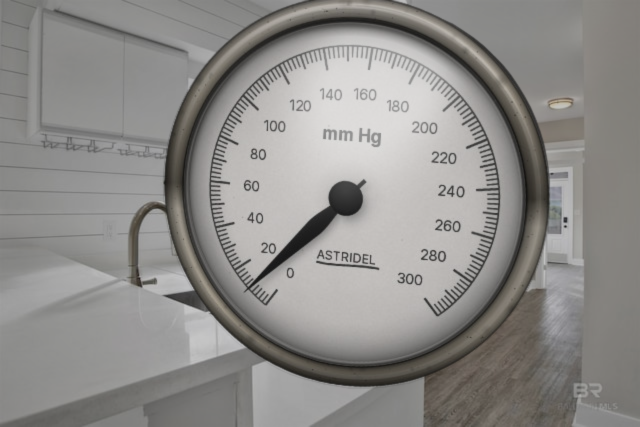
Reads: {"value": 10, "unit": "mmHg"}
